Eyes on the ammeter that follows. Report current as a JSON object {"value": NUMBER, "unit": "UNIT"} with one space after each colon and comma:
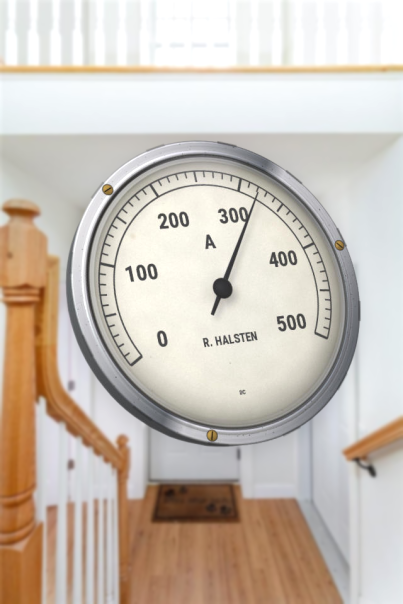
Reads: {"value": 320, "unit": "A"}
